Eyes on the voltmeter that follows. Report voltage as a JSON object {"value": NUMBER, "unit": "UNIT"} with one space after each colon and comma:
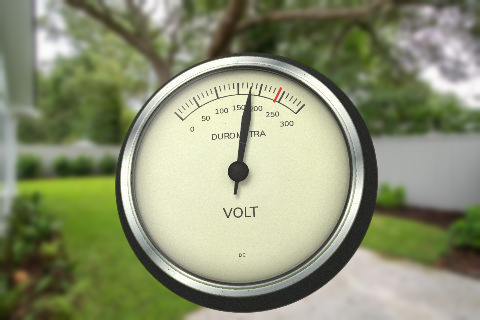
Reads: {"value": 180, "unit": "V"}
